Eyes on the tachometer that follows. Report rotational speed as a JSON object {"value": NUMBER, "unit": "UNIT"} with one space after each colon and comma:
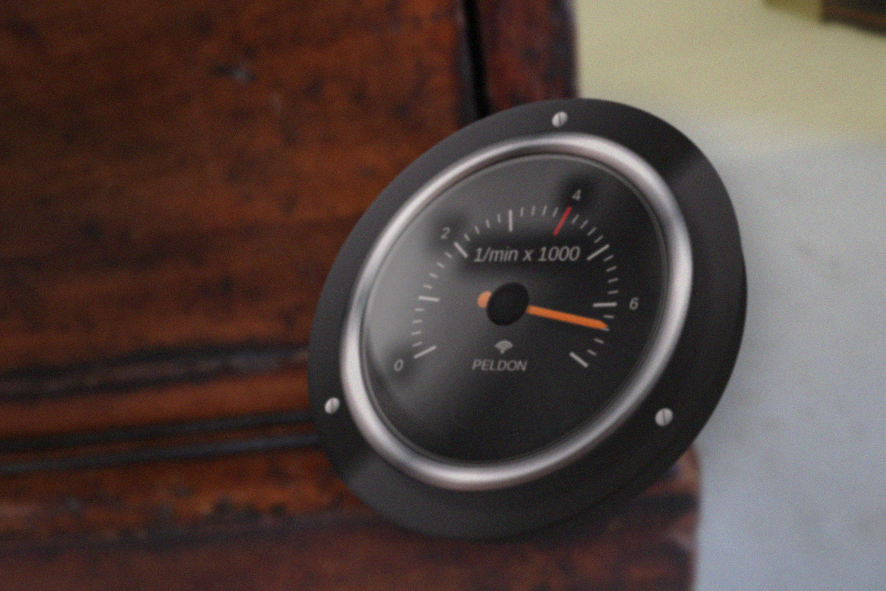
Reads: {"value": 6400, "unit": "rpm"}
